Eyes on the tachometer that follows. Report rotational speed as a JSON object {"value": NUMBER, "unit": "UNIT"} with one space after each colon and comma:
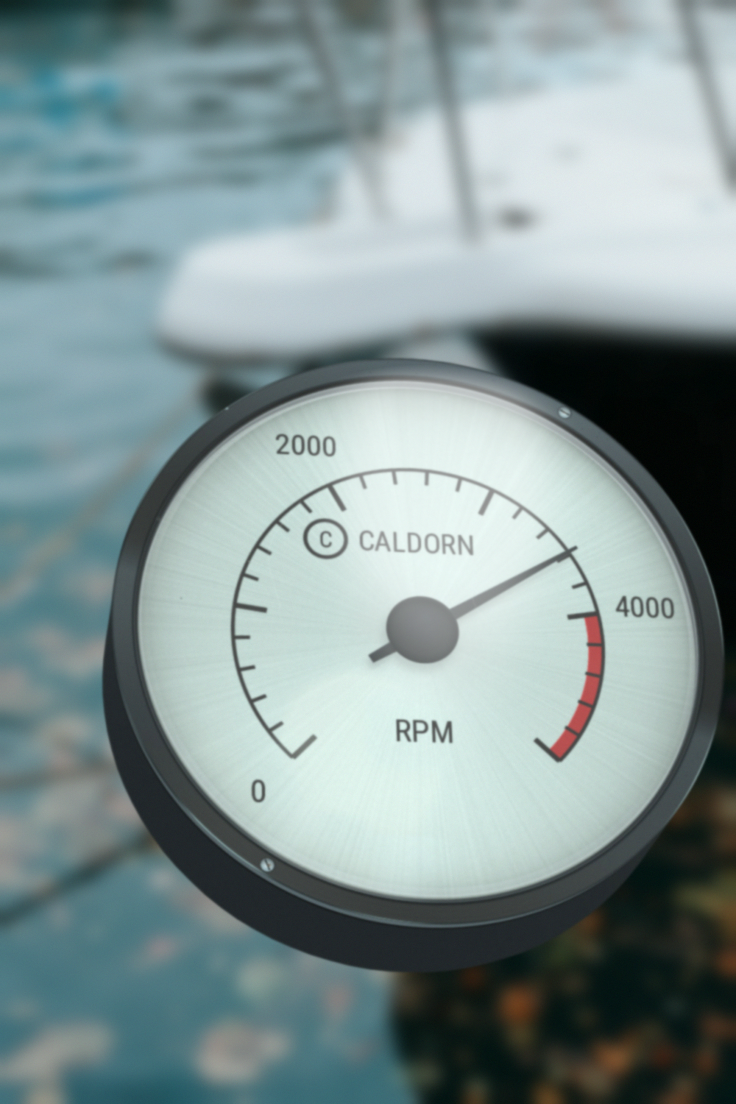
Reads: {"value": 3600, "unit": "rpm"}
